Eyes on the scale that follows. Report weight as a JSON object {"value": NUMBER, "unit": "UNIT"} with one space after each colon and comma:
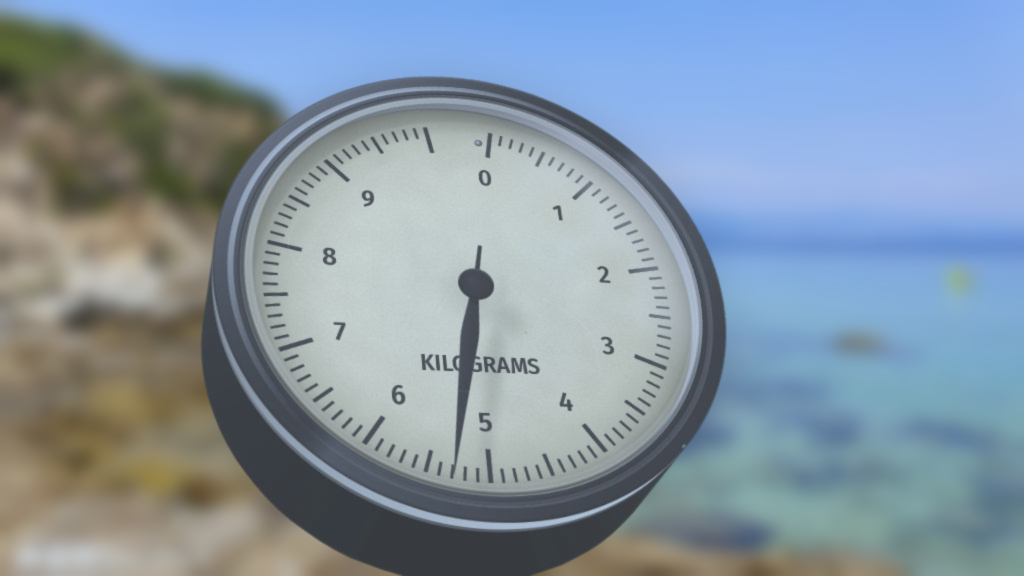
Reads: {"value": 5.3, "unit": "kg"}
